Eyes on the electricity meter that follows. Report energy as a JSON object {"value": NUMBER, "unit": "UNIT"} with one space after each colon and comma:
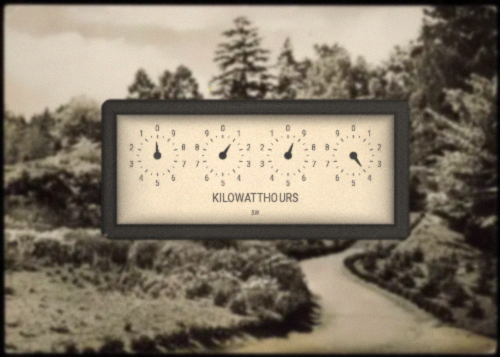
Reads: {"value": 94, "unit": "kWh"}
